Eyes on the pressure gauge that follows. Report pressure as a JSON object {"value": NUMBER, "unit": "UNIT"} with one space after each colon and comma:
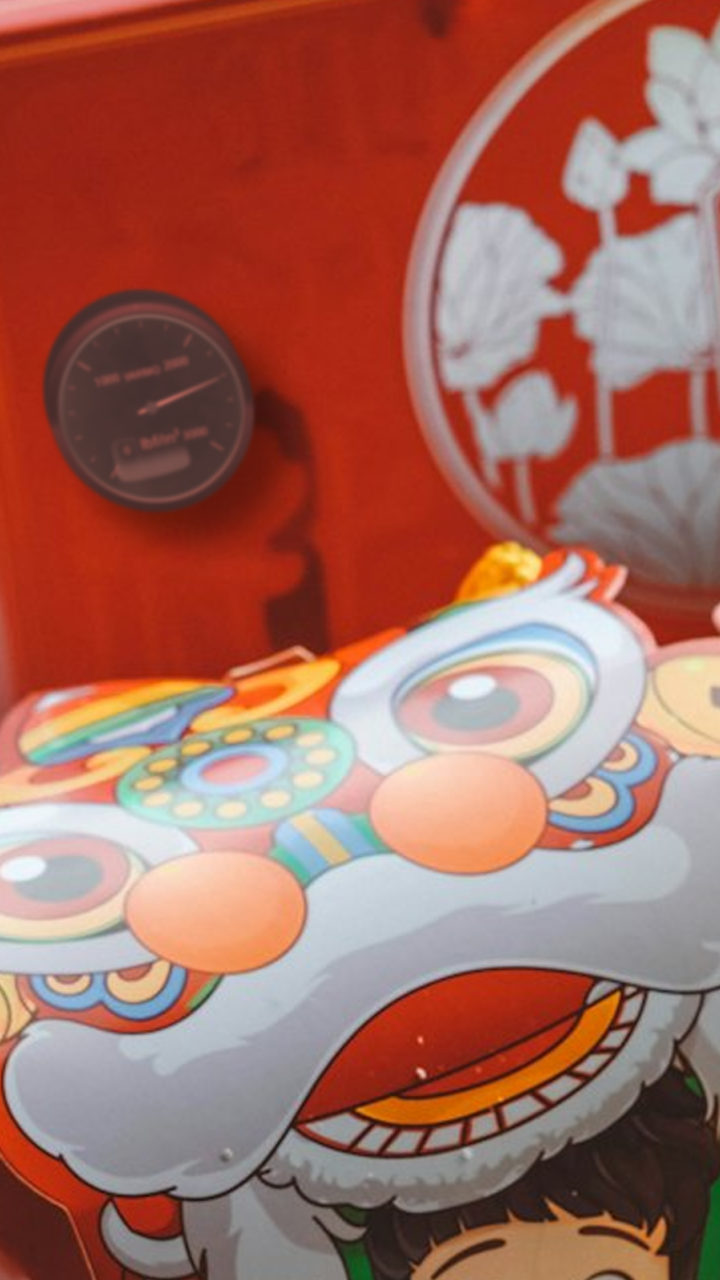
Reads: {"value": 2400, "unit": "psi"}
